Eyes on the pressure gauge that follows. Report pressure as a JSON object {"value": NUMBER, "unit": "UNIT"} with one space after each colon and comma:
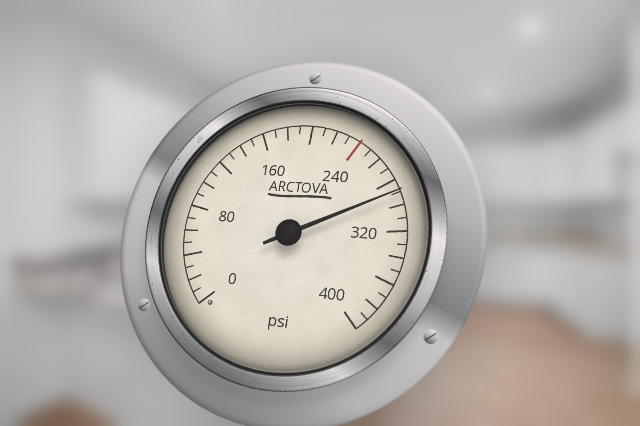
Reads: {"value": 290, "unit": "psi"}
